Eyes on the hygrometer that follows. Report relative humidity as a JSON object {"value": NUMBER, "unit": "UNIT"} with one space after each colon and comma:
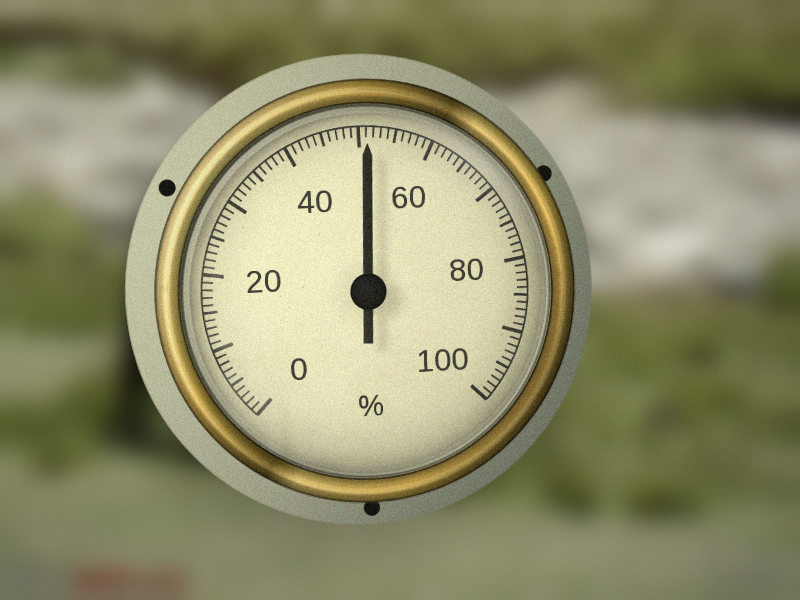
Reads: {"value": 51, "unit": "%"}
